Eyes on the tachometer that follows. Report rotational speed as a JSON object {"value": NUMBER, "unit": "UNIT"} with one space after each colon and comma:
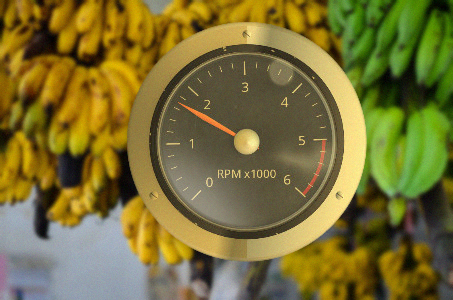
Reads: {"value": 1700, "unit": "rpm"}
